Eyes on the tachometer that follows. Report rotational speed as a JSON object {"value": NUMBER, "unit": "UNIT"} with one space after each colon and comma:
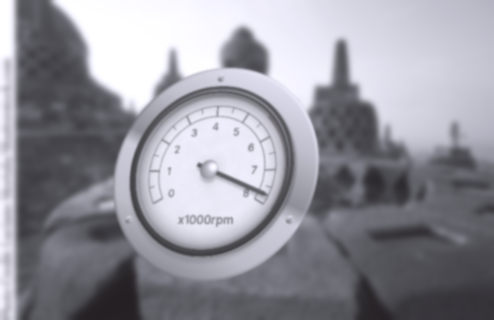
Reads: {"value": 7750, "unit": "rpm"}
